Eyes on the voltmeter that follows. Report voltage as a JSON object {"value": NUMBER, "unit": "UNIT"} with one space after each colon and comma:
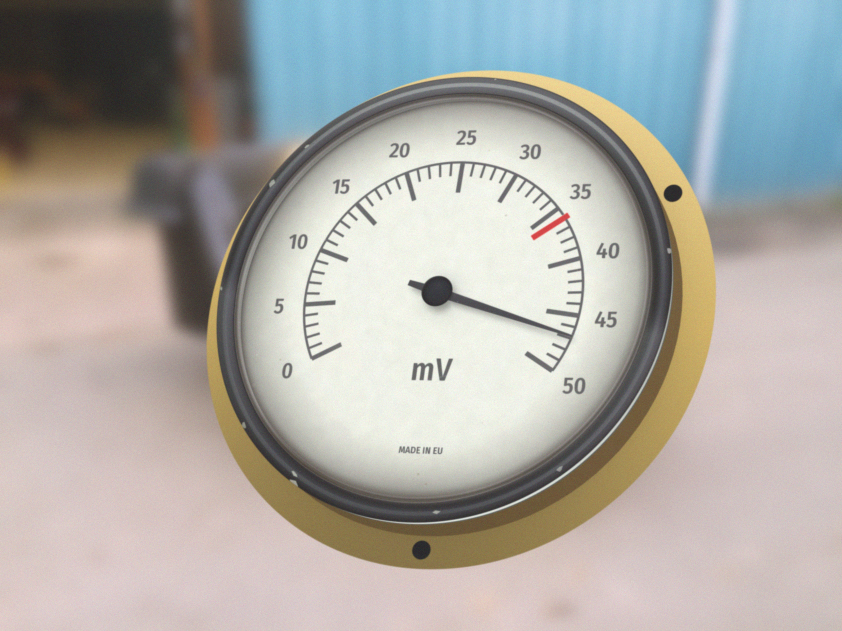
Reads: {"value": 47, "unit": "mV"}
